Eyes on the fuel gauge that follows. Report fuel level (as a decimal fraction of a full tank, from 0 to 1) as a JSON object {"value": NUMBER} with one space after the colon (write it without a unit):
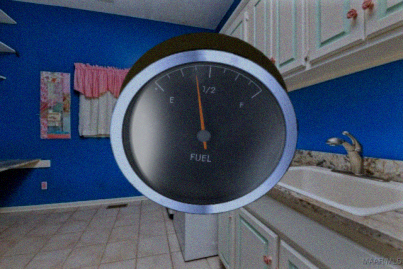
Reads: {"value": 0.375}
